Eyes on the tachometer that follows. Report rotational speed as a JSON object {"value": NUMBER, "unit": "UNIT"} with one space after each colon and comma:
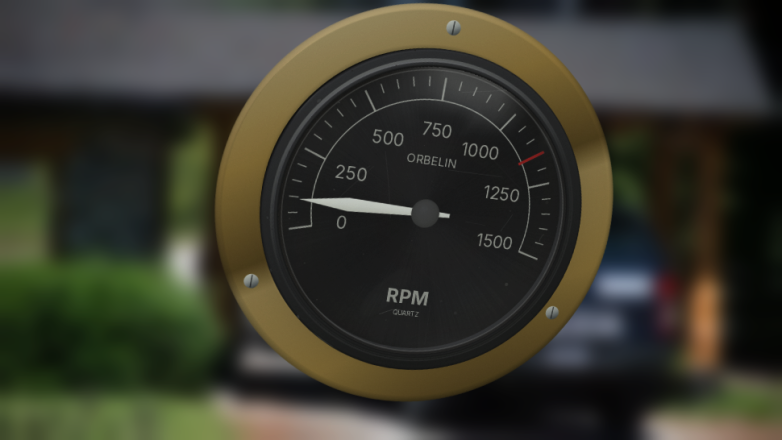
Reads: {"value": 100, "unit": "rpm"}
